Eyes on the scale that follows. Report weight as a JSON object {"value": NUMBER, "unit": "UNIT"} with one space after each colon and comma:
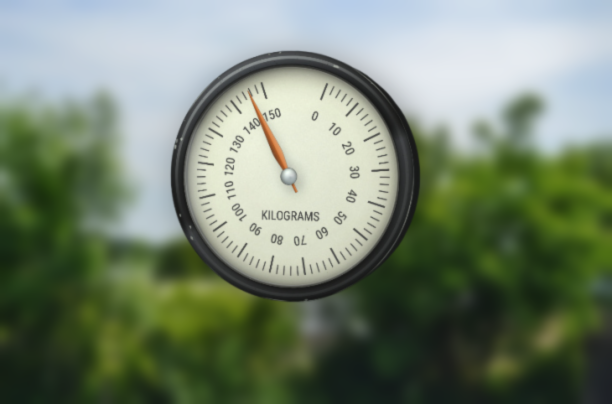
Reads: {"value": 146, "unit": "kg"}
